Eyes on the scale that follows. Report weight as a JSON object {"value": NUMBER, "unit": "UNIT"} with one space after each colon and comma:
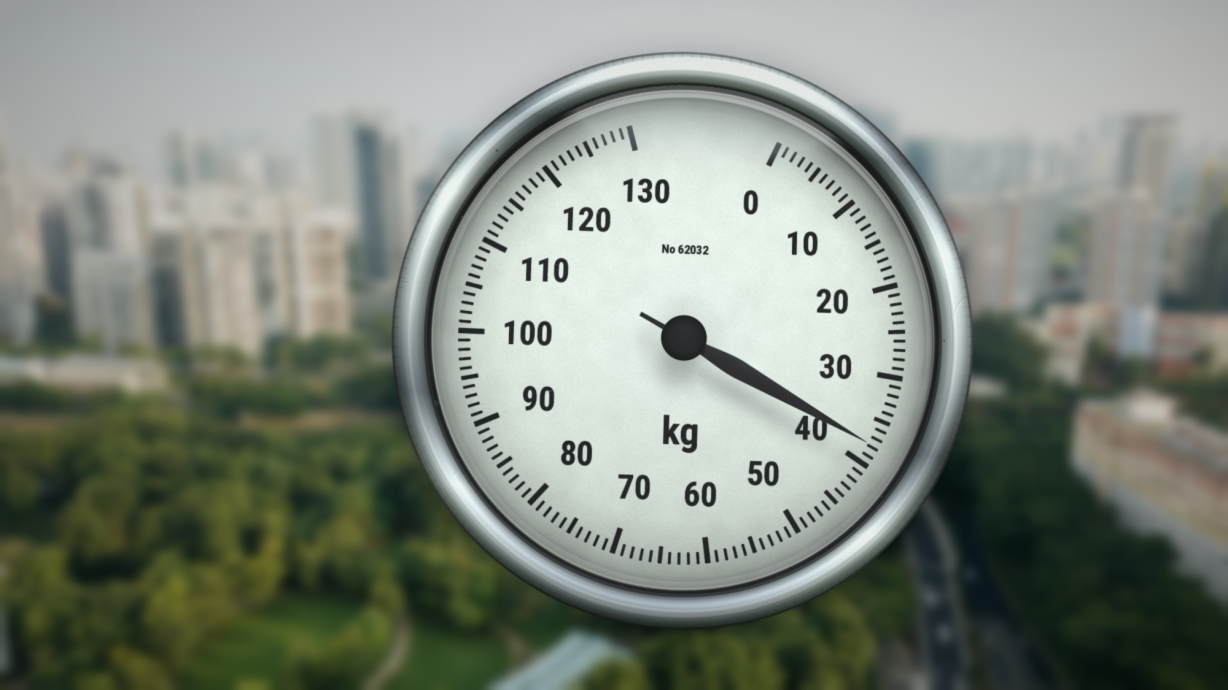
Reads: {"value": 38, "unit": "kg"}
